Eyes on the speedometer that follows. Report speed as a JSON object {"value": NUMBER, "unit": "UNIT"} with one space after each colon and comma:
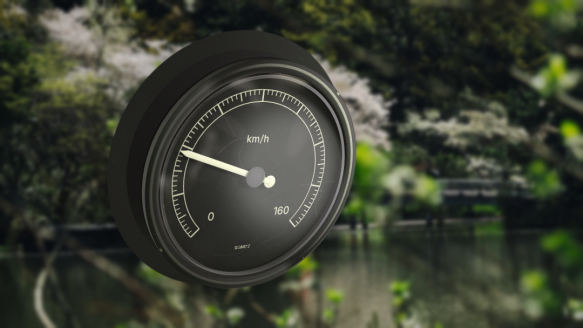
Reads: {"value": 38, "unit": "km/h"}
